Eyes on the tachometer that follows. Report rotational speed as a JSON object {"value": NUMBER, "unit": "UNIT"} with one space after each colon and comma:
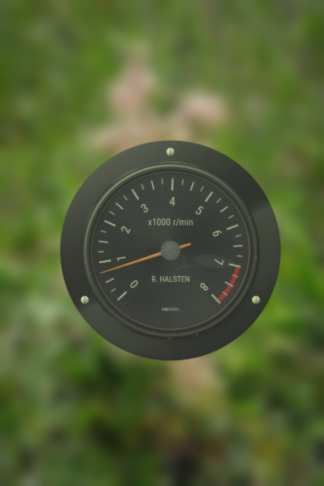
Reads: {"value": 750, "unit": "rpm"}
